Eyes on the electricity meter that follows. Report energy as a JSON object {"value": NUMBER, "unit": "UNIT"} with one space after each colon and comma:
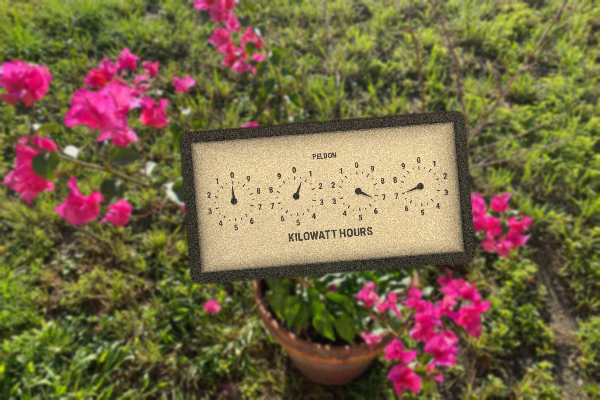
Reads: {"value": 67, "unit": "kWh"}
